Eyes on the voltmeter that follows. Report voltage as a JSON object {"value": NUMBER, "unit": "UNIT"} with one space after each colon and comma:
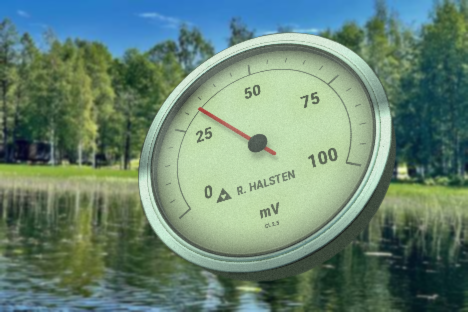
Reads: {"value": 32.5, "unit": "mV"}
